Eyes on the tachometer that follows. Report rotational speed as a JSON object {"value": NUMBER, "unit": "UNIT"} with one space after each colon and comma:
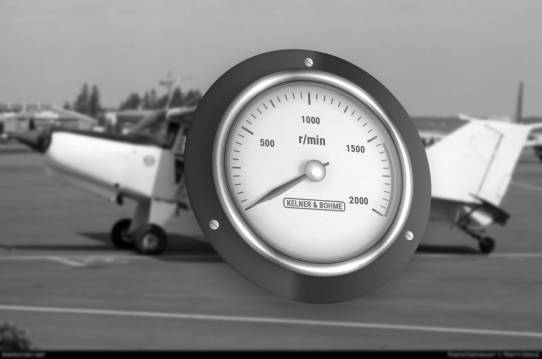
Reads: {"value": 0, "unit": "rpm"}
